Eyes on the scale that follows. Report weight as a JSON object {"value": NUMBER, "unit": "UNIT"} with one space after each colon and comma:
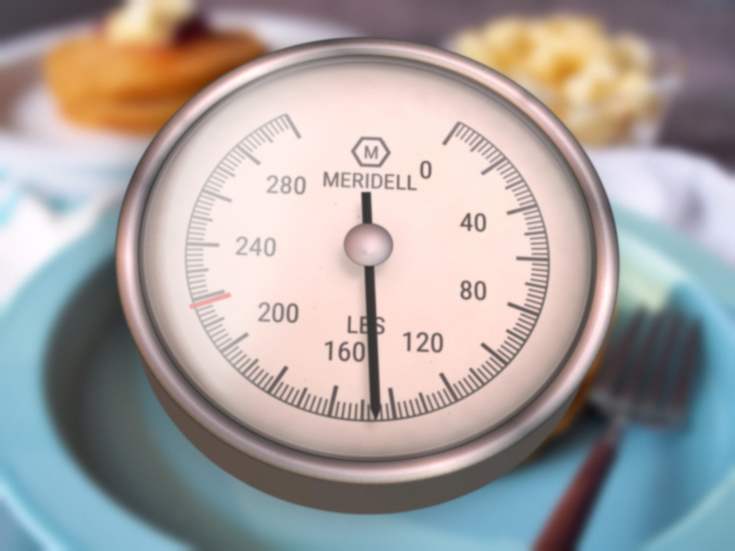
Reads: {"value": 146, "unit": "lb"}
